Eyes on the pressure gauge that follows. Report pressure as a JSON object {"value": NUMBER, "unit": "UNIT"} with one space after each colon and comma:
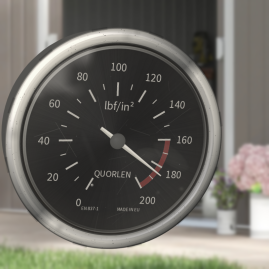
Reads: {"value": 185, "unit": "psi"}
